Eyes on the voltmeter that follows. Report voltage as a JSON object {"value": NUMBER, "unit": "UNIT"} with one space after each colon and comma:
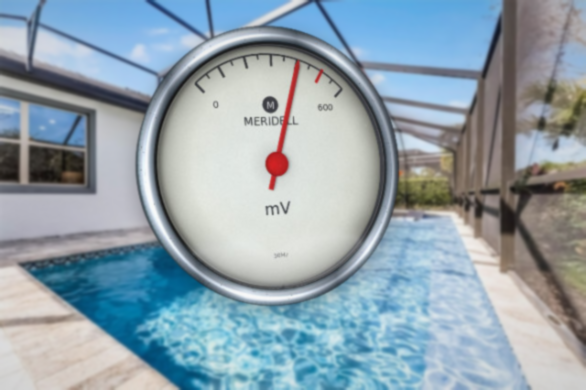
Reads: {"value": 400, "unit": "mV"}
